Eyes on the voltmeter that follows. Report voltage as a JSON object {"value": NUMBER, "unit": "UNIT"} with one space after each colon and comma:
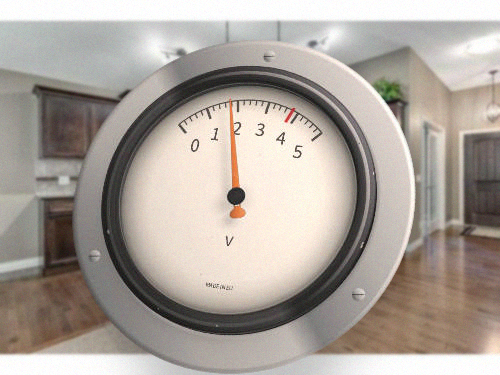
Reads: {"value": 1.8, "unit": "V"}
